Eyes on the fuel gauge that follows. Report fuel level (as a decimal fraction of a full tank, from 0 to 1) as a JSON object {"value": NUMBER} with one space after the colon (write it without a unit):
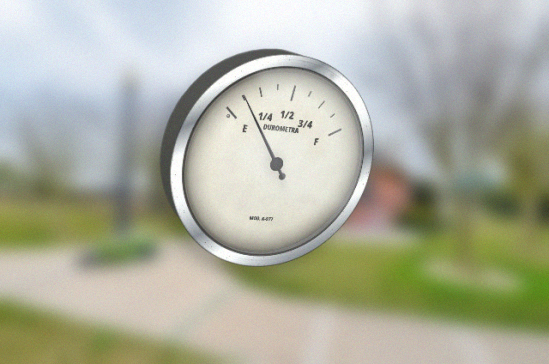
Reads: {"value": 0.125}
